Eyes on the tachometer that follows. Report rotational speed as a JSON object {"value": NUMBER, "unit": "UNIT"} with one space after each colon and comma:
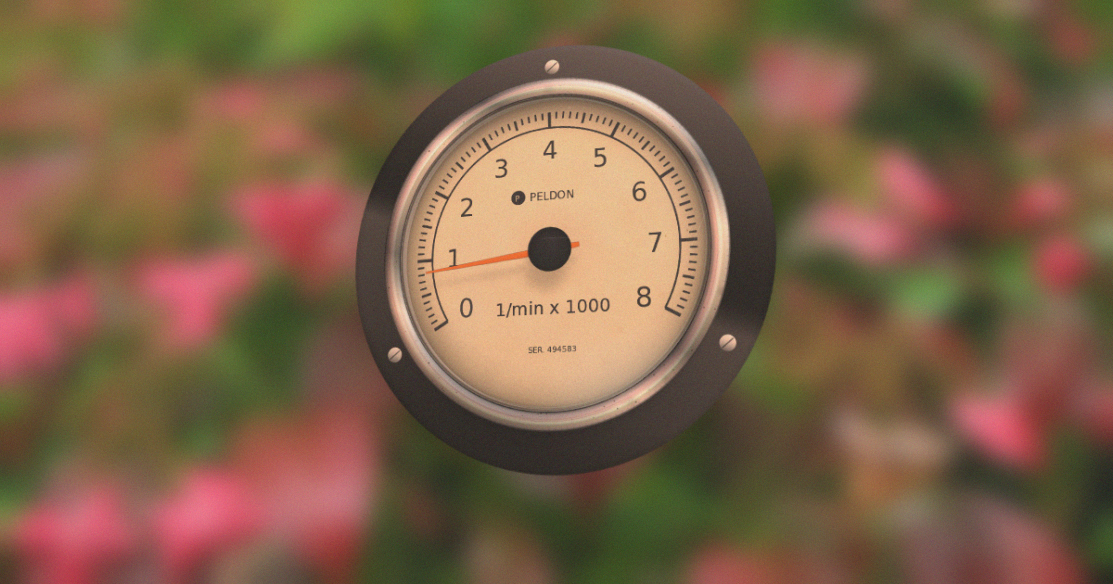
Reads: {"value": 800, "unit": "rpm"}
